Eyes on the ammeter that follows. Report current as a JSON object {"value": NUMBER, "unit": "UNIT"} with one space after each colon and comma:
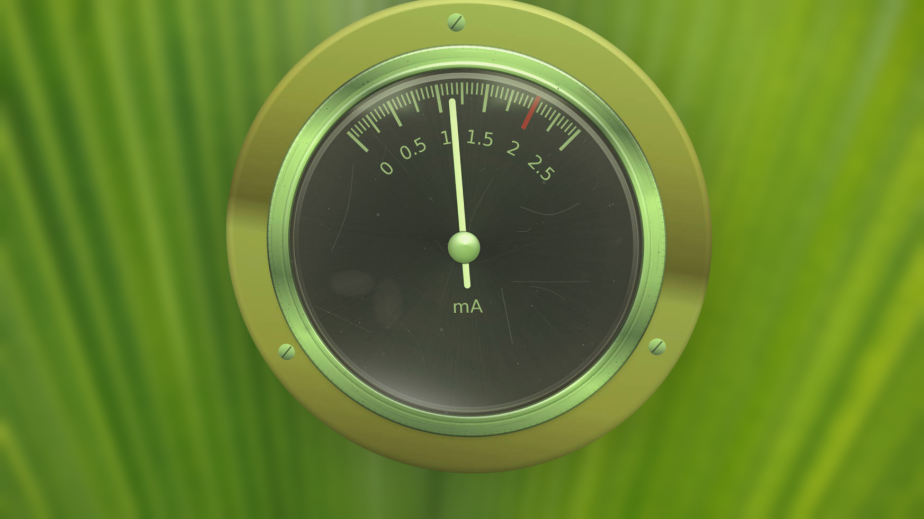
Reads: {"value": 1.15, "unit": "mA"}
